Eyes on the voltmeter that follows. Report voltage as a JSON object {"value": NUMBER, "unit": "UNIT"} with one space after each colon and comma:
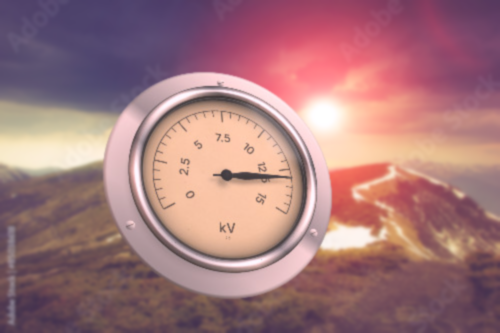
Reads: {"value": 13, "unit": "kV"}
